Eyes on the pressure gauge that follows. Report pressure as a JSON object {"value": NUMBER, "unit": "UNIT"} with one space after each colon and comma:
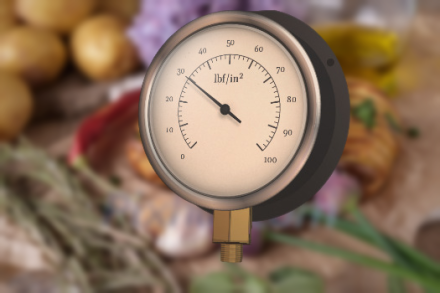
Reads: {"value": 30, "unit": "psi"}
